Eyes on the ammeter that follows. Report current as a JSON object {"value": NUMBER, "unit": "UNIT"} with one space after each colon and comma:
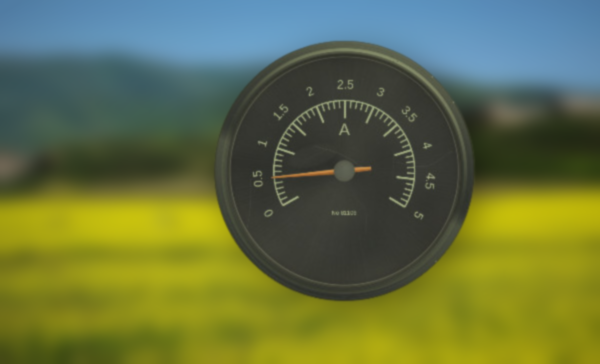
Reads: {"value": 0.5, "unit": "A"}
